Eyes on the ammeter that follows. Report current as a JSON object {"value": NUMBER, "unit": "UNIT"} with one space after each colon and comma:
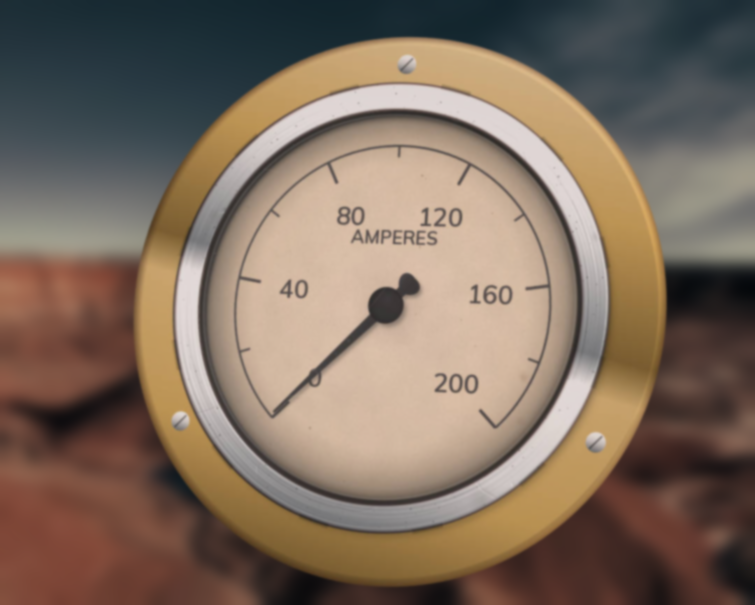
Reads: {"value": 0, "unit": "A"}
